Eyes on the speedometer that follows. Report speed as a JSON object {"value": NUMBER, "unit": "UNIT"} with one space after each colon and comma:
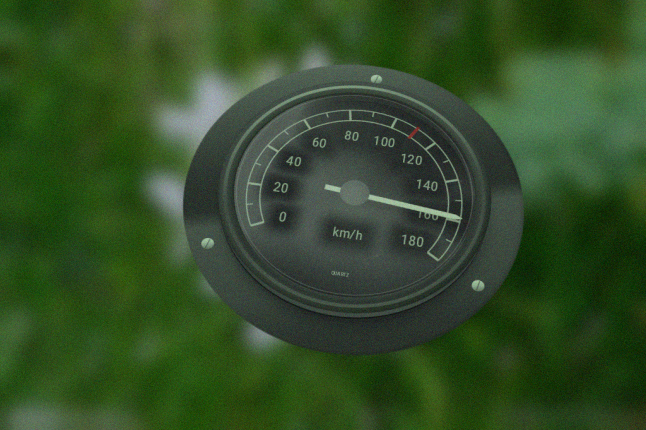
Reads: {"value": 160, "unit": "km/h"}
